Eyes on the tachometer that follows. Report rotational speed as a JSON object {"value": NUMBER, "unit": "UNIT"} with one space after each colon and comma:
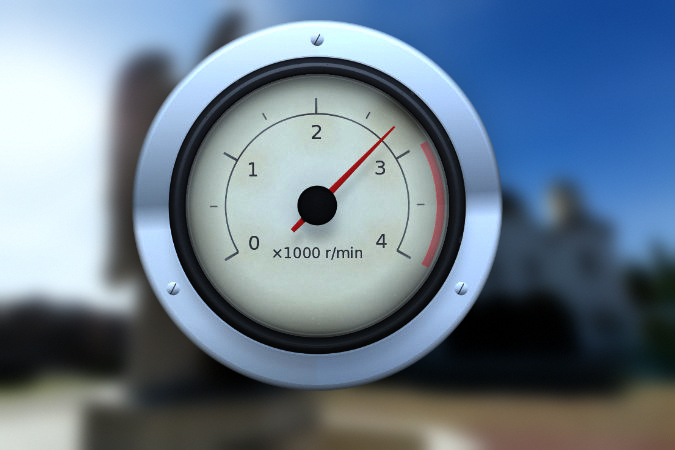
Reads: {"value": 2750, "unit": "rpm"}
